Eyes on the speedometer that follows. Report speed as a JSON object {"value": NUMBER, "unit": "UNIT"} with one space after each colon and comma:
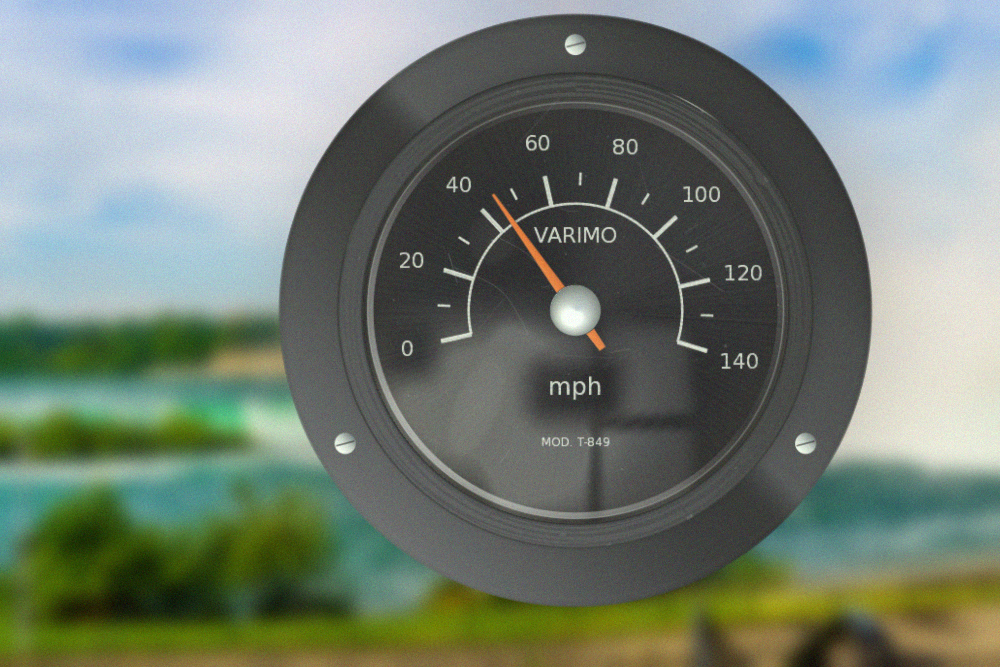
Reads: {"value": 45, "unit": "mph"}
